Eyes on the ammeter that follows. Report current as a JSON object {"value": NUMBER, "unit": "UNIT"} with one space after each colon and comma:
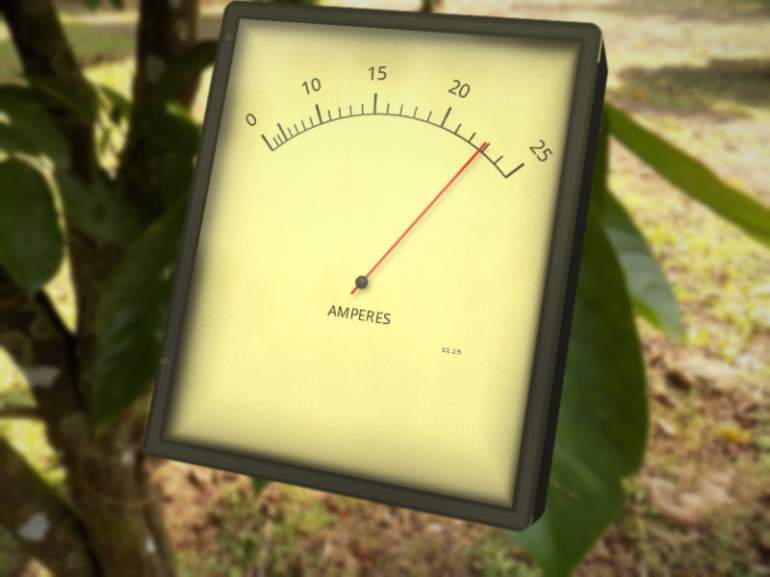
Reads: {"value": 23, "unit": "A"}
